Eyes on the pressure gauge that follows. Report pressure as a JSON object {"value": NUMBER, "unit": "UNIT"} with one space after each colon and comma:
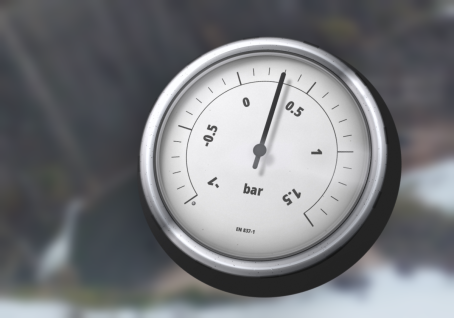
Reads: {"value": 0.3, "unit": "bar"}
